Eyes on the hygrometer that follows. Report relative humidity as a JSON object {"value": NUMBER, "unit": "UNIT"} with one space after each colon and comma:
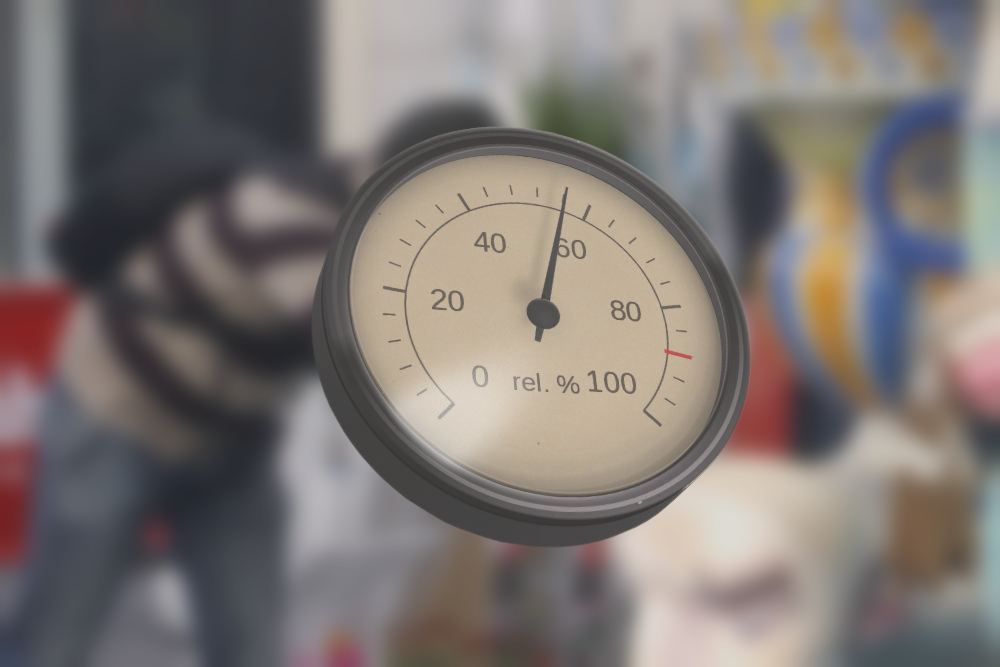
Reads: {"value": 56, "unit": "%"}
